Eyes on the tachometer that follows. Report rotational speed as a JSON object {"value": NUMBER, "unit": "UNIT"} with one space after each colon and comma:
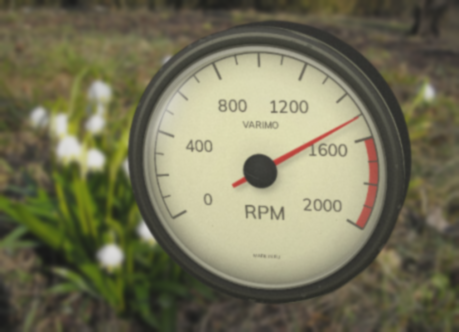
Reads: {"value": 1500, "unit": "rpm"}
